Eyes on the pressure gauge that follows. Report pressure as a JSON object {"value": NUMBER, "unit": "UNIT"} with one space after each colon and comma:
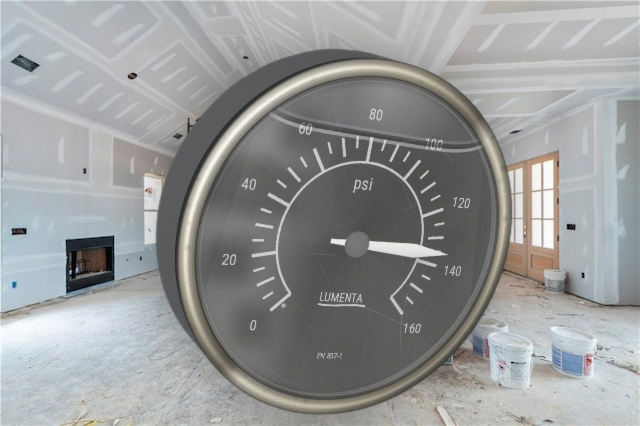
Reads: {"value": 135, "unit": "psi"}
